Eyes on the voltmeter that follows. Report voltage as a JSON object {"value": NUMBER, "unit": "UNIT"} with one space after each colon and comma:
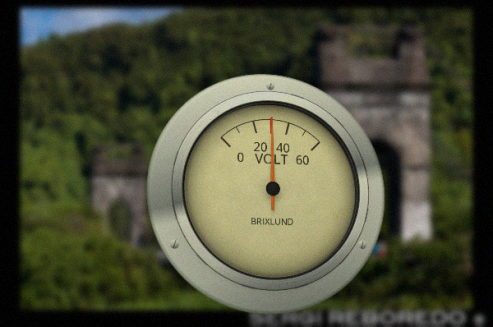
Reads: {"value": 30, "unit": "V"}
